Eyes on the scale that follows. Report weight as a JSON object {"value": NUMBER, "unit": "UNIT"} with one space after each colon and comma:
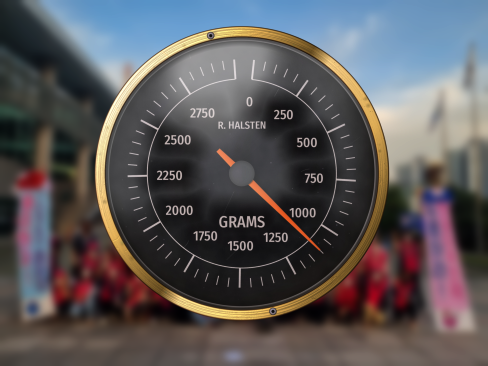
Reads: {"value": 1100, "unit": "g"}
